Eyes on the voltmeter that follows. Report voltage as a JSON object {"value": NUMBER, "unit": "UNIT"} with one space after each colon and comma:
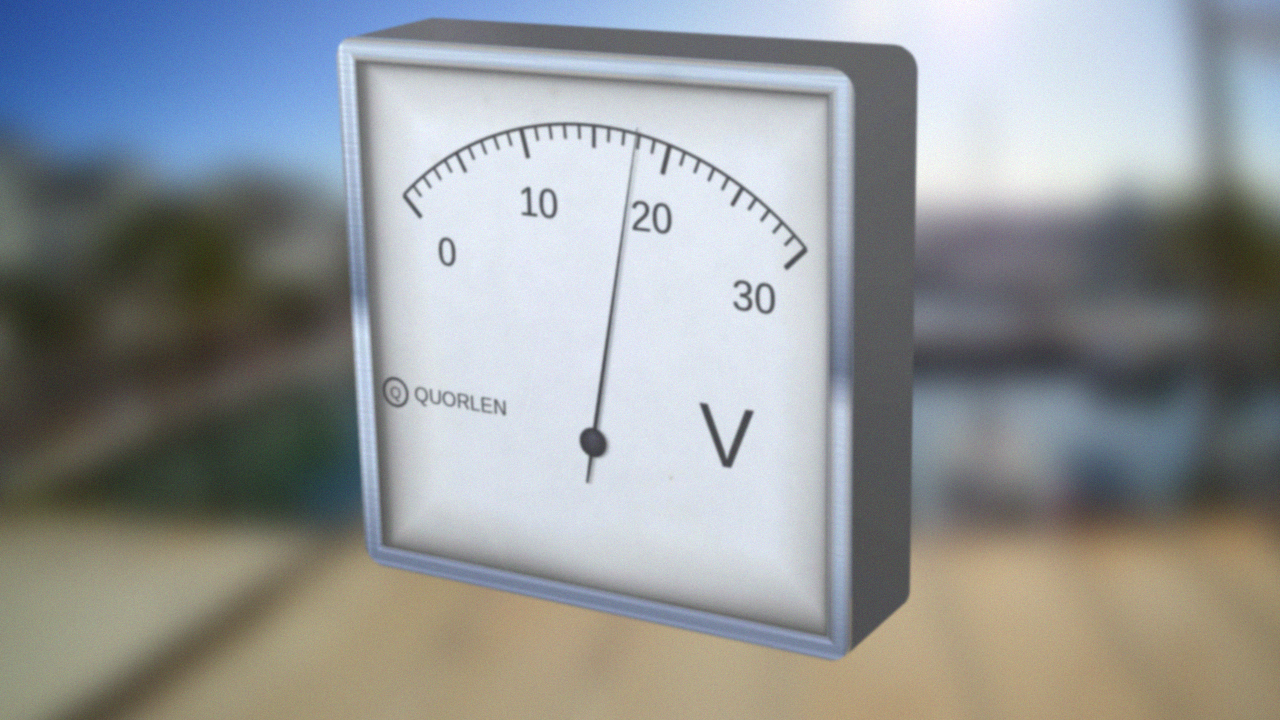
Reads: {"value": 18, "unit": "V"}
